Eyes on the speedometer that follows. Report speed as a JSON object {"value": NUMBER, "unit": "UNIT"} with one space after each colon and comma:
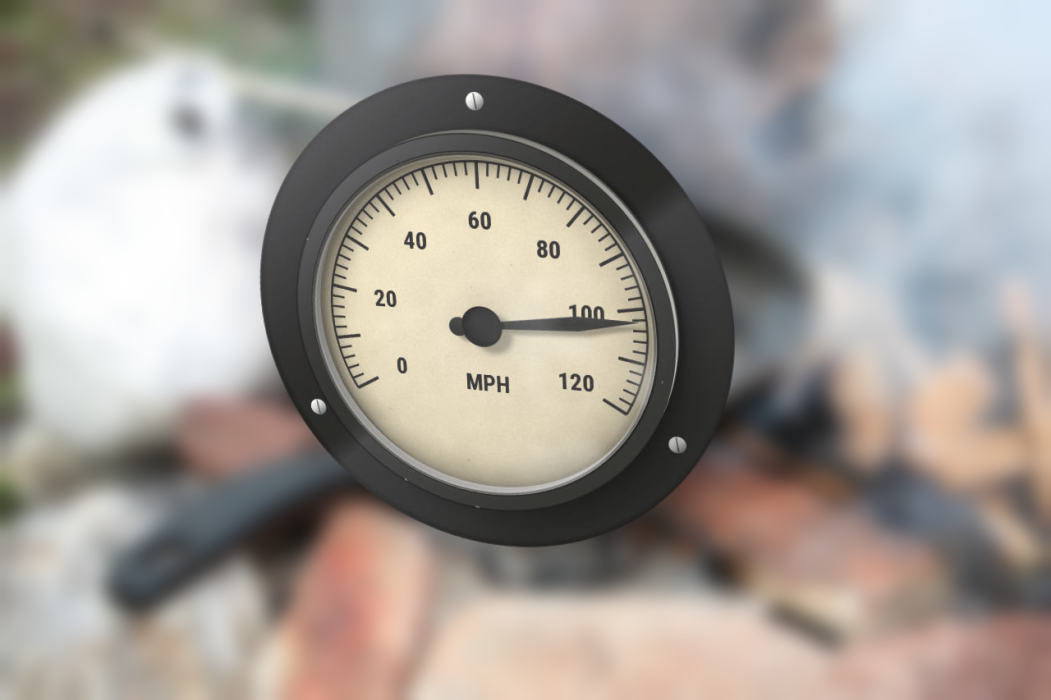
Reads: {"value": 102, "unit": "mph"}
